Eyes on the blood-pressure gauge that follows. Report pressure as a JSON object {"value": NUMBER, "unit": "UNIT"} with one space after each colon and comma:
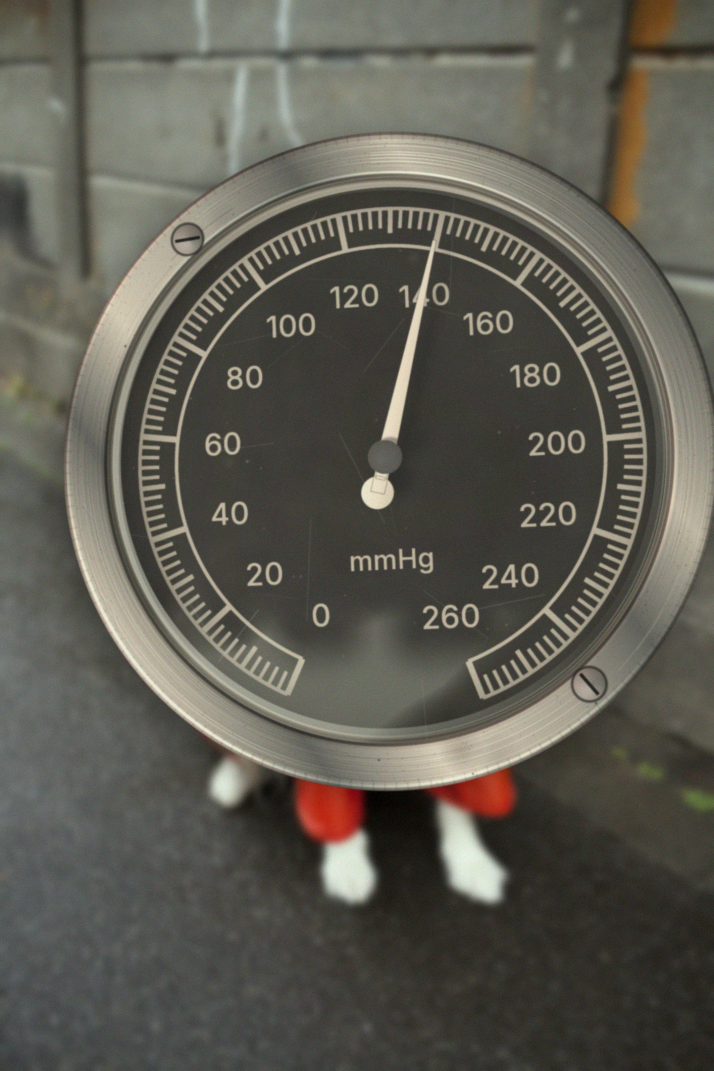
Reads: {"value": 140, "unit": "mmHg"}
